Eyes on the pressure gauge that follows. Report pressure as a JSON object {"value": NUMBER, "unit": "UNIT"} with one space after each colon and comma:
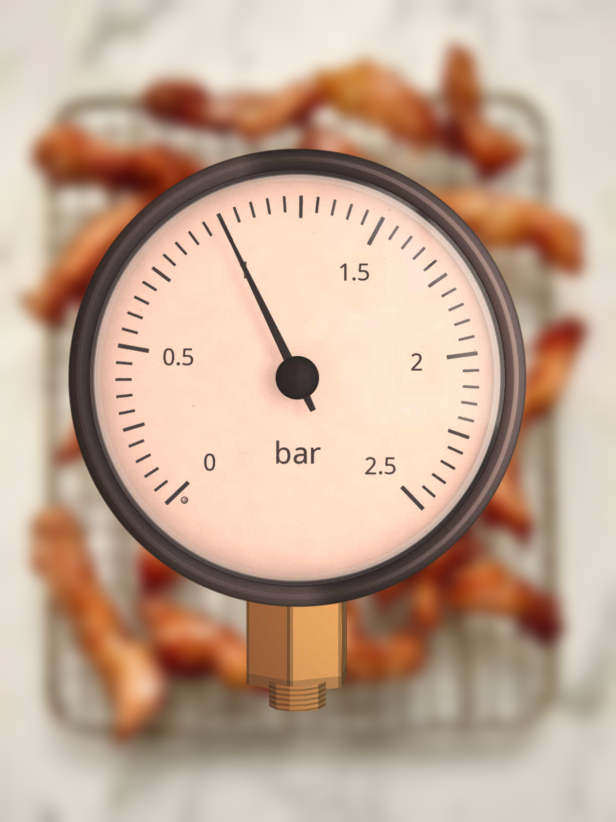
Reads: {"value": 1, "unit": "bar"}
